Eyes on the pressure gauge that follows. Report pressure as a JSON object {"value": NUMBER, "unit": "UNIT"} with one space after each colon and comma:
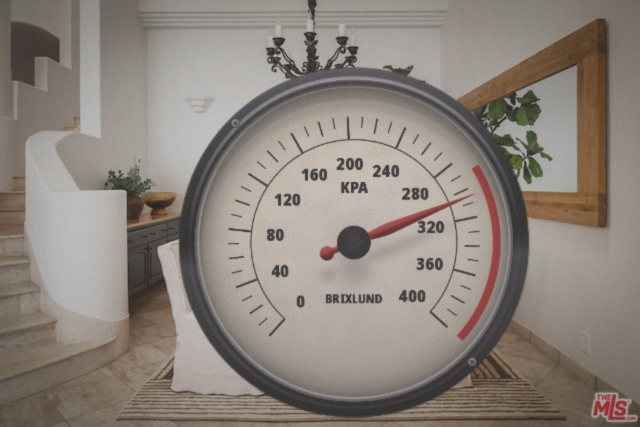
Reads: {"value": 305, "unit": "kPa"}
